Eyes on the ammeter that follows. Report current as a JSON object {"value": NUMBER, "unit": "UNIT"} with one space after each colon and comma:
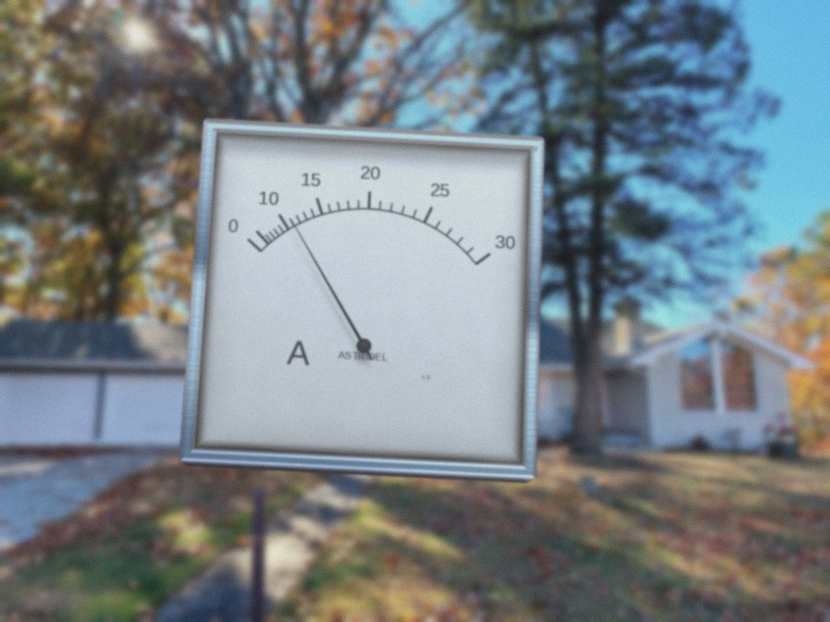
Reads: {"value": 11, "unit": "A"}
